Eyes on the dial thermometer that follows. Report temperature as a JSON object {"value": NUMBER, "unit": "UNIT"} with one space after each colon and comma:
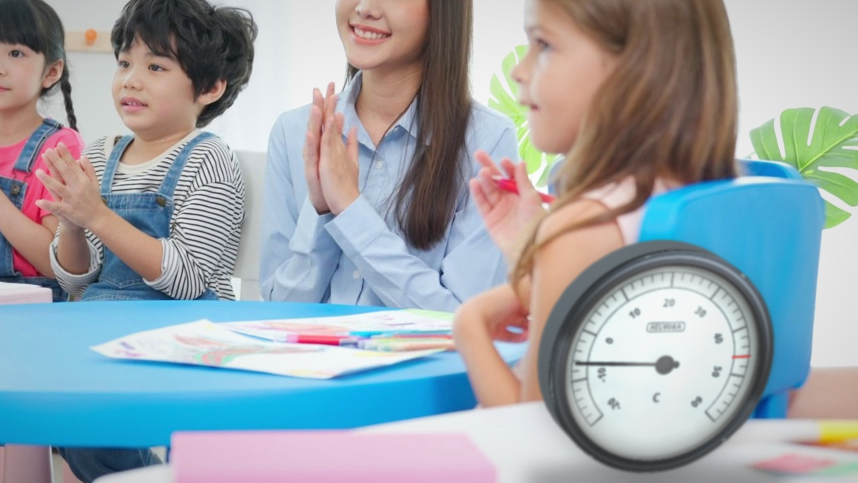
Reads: {"value": -6, "unit": "°C"}
